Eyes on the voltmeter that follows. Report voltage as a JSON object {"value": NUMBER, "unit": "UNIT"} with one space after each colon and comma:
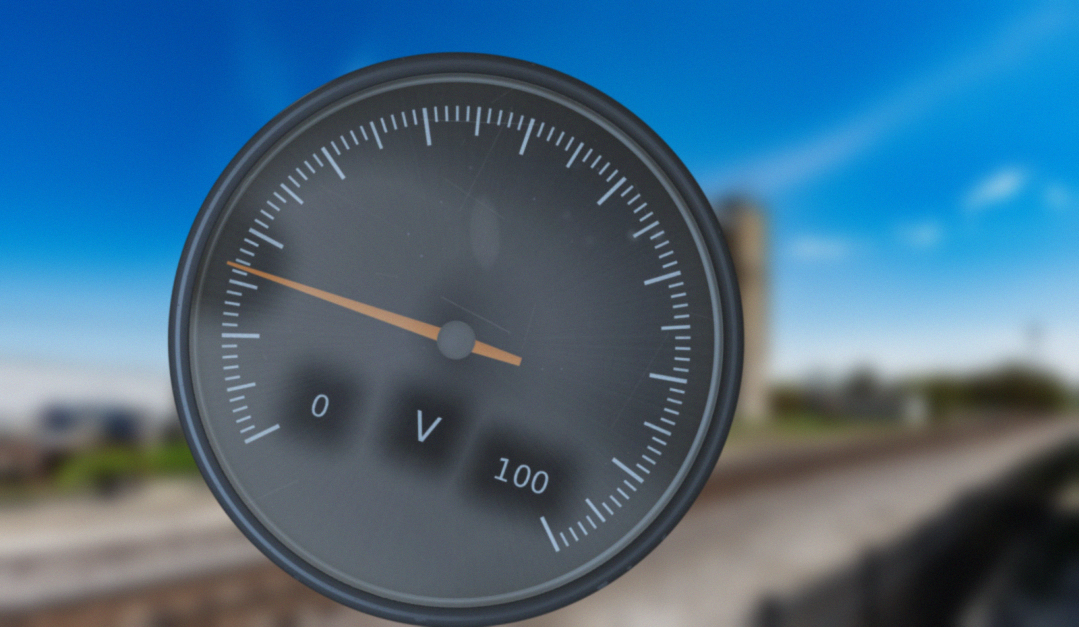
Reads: {"value": 16.5, "unit": "V"}
